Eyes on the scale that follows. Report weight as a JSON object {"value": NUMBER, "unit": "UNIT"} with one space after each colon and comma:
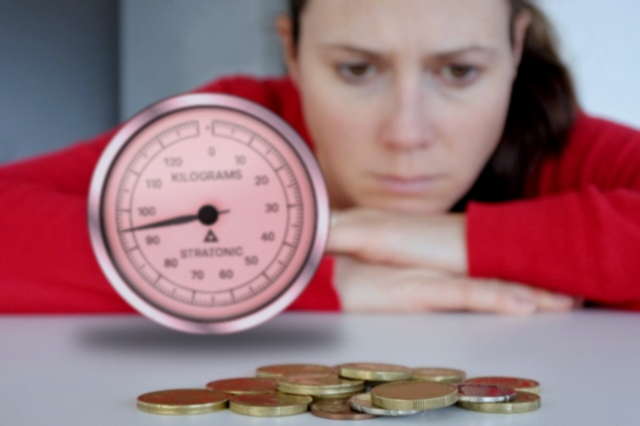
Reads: {"value": 95, "unit": "kg"}
